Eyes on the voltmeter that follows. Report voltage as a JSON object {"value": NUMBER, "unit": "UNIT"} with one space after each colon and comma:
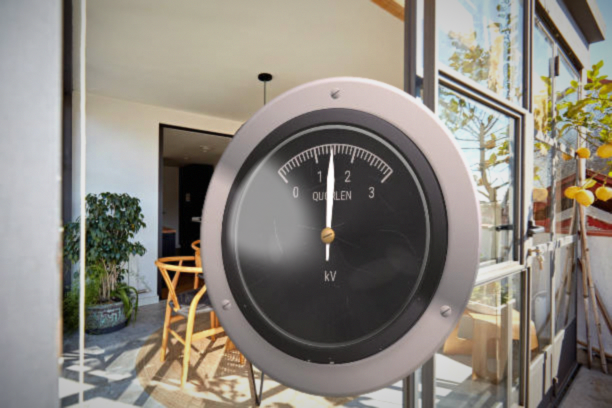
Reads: {"value": 1.5, "unit": "kV"}
